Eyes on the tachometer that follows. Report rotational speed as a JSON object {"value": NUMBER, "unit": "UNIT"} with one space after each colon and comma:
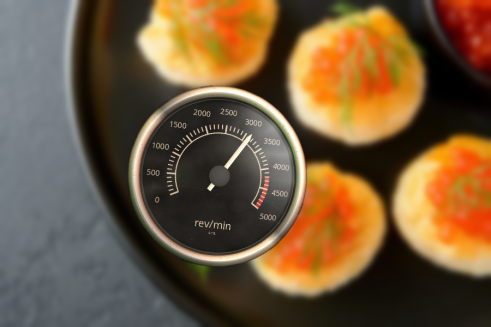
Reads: {"value": 3100, "unit": "rpm"}
